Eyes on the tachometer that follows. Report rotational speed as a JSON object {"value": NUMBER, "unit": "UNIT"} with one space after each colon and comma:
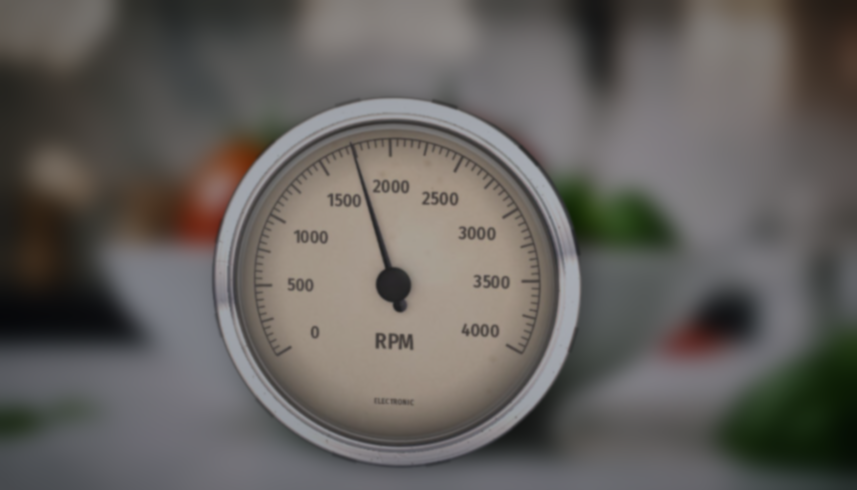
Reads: {"value": 1750, "unit": "rpm"}
